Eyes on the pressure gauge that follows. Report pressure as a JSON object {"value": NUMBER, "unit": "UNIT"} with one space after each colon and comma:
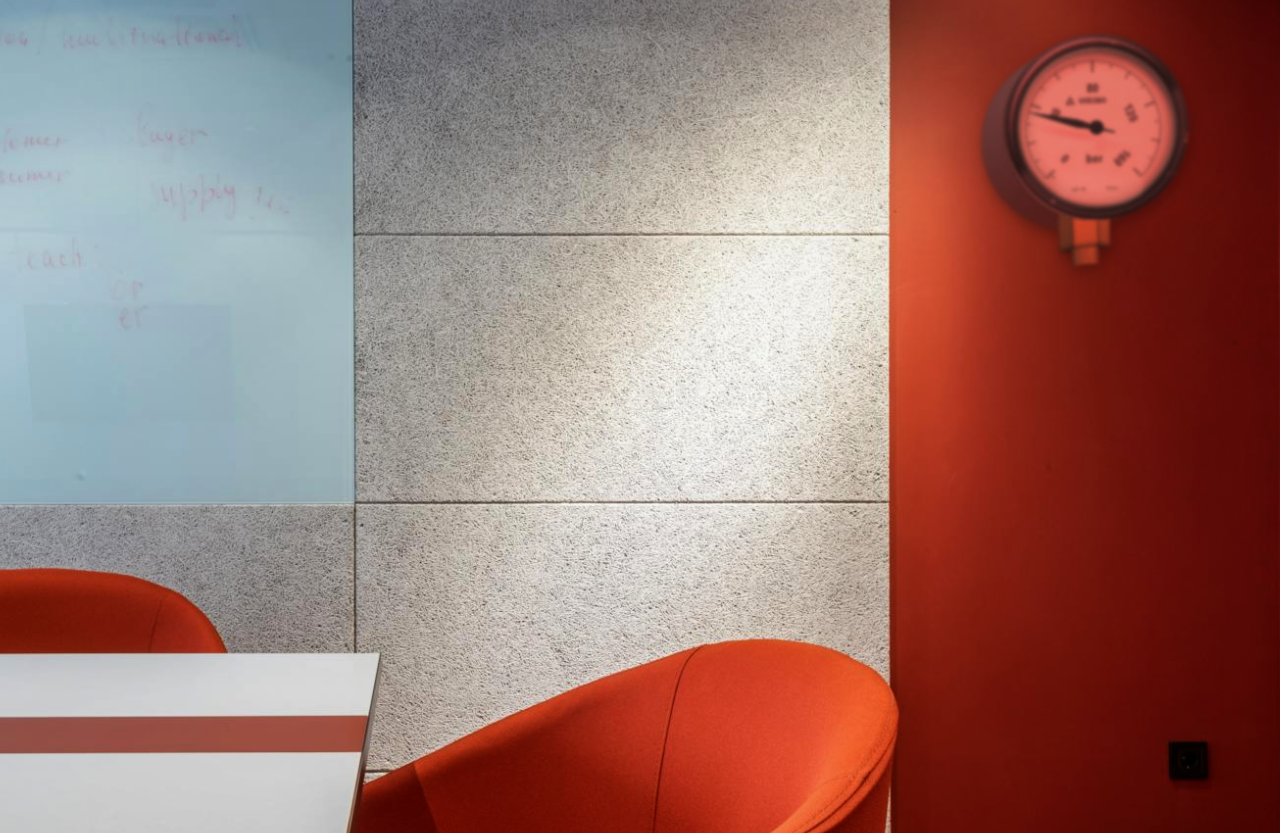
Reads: {"value": 35, "unit": "bar"}
